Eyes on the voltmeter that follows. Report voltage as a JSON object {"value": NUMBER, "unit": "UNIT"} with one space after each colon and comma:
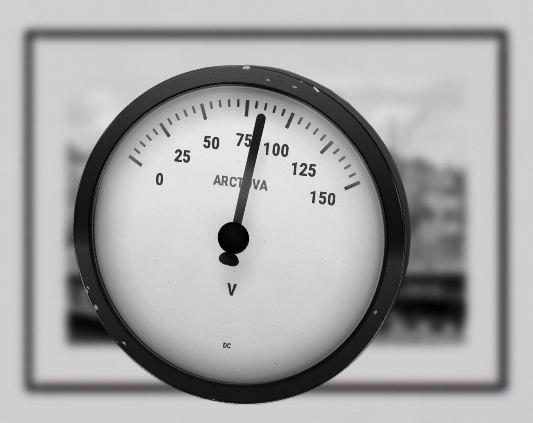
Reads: {"value": 85, "unit": "V"}
